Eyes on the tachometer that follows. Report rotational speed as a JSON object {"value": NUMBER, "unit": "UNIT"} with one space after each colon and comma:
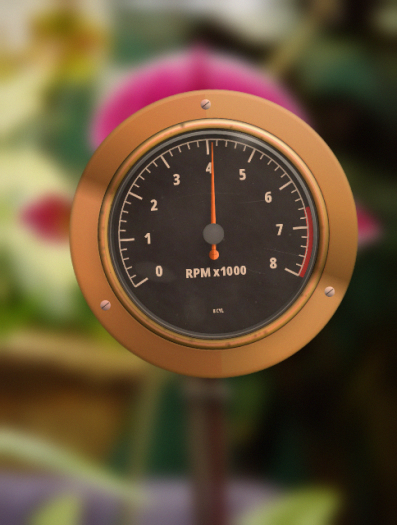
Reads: {"value": 4100, "unit": "rpm"}
